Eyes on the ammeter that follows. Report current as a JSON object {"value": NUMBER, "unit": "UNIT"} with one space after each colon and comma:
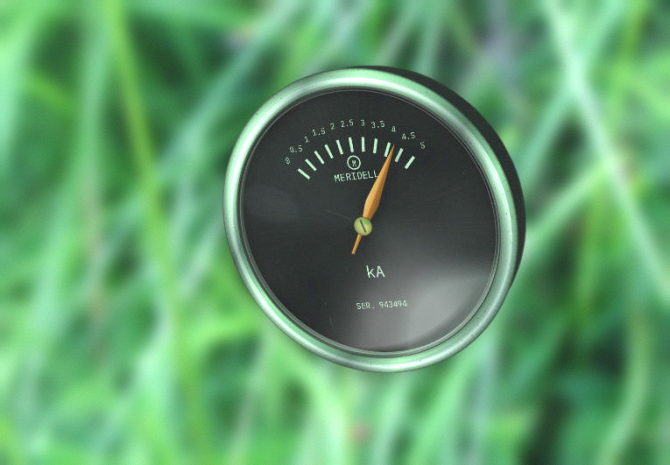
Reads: {"value": 4.25, "unit": "kA"}
